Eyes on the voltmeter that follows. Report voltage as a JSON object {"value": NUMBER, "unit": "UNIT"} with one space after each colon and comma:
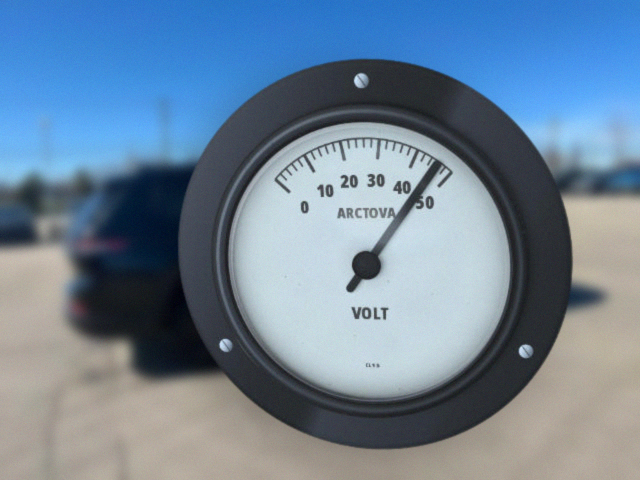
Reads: {"value": 46, "unit": "V"}
